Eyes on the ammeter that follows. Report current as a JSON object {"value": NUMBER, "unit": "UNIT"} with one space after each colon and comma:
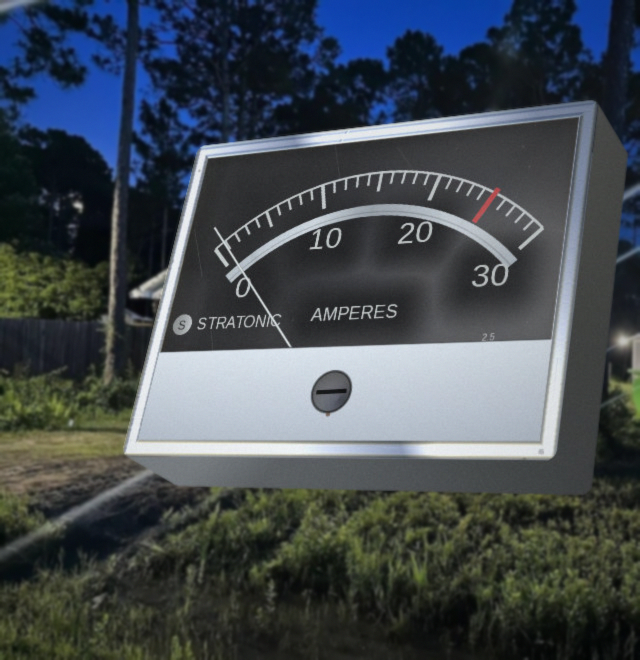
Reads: {"value": 1, "unit": "A"}
